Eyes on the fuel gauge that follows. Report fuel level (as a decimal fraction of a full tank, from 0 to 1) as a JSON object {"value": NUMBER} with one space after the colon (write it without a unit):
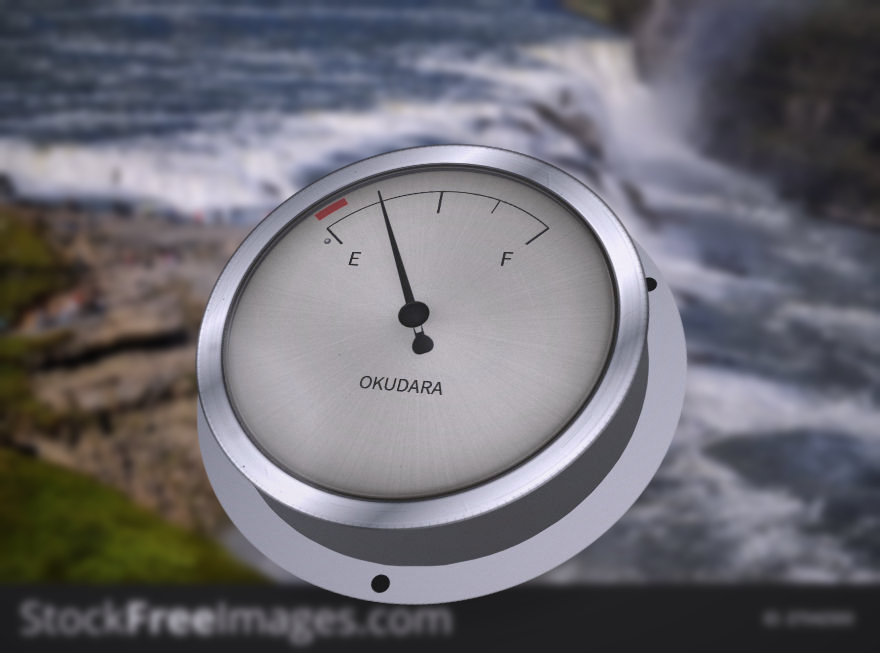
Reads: {"value": 0.25}
